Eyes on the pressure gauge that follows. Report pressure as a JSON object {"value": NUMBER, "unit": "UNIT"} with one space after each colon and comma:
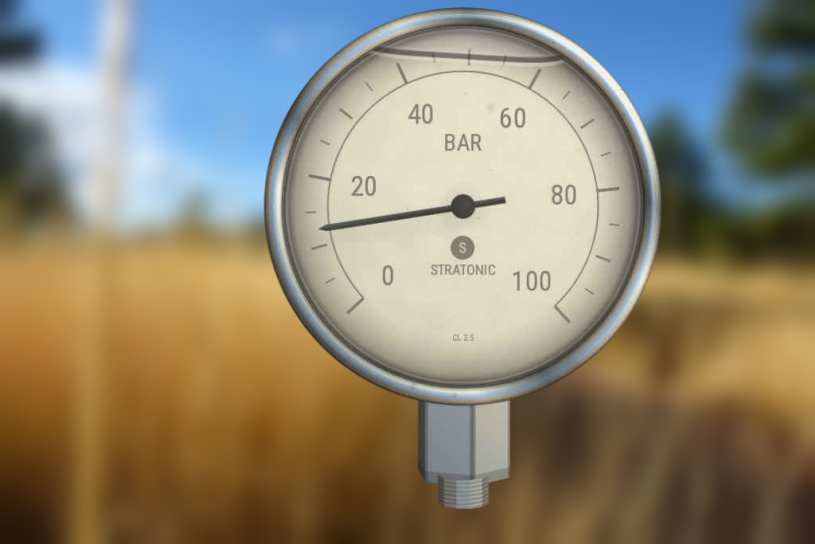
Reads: {"value": 12.5, "unit": "bar"}
